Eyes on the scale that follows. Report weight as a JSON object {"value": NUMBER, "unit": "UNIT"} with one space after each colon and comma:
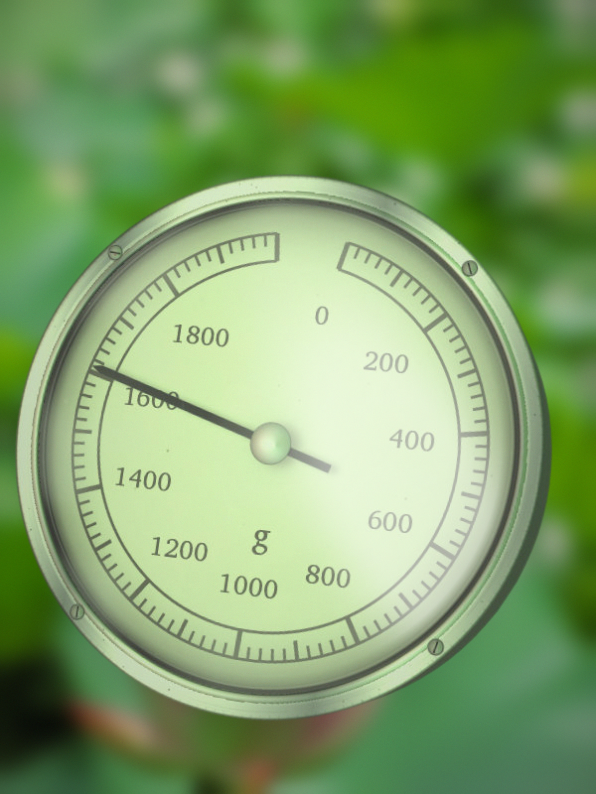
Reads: {"value": 1610, "unit": "g"}
